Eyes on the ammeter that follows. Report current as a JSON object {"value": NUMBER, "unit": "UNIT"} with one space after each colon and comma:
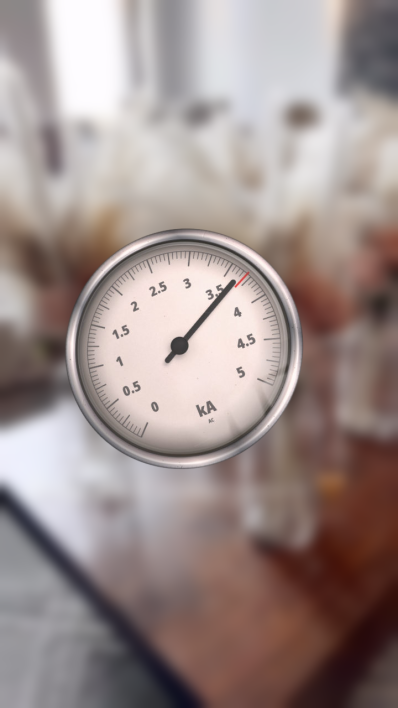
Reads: {"value": 3.65, "unit": "kA"}
